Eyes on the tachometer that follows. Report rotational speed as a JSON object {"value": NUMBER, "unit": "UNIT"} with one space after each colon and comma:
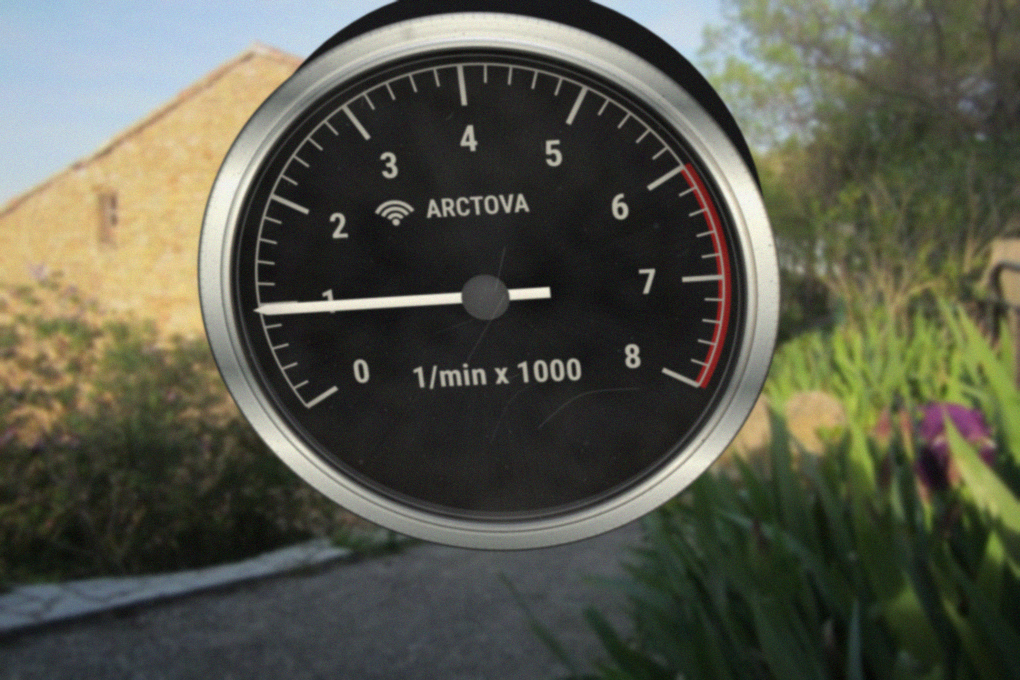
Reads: {"value": 1000, "unit": "rpm"}
